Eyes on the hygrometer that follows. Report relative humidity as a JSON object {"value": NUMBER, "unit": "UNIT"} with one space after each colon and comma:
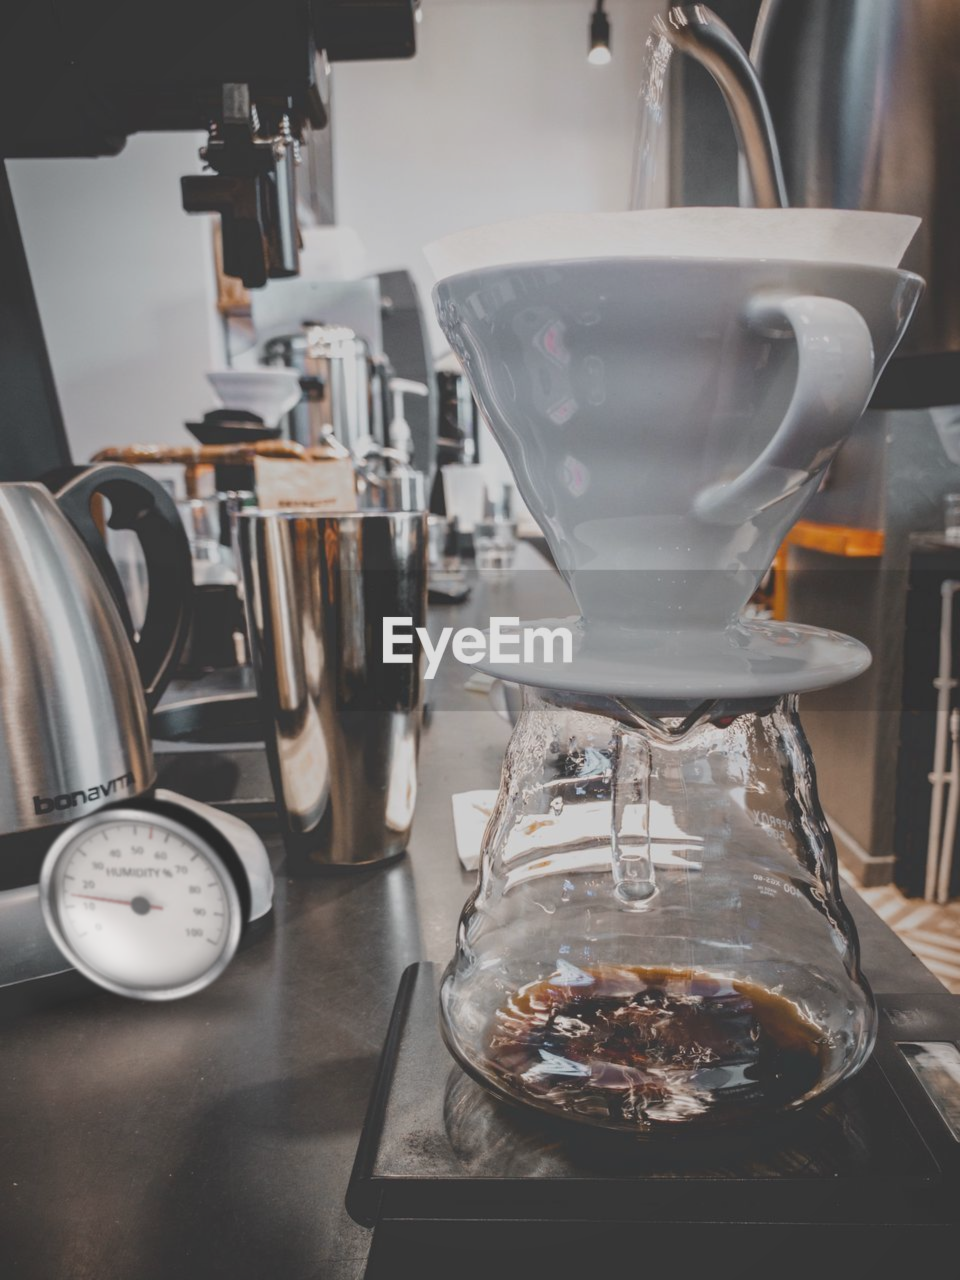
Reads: {"value": 15, "unit": "%"}
